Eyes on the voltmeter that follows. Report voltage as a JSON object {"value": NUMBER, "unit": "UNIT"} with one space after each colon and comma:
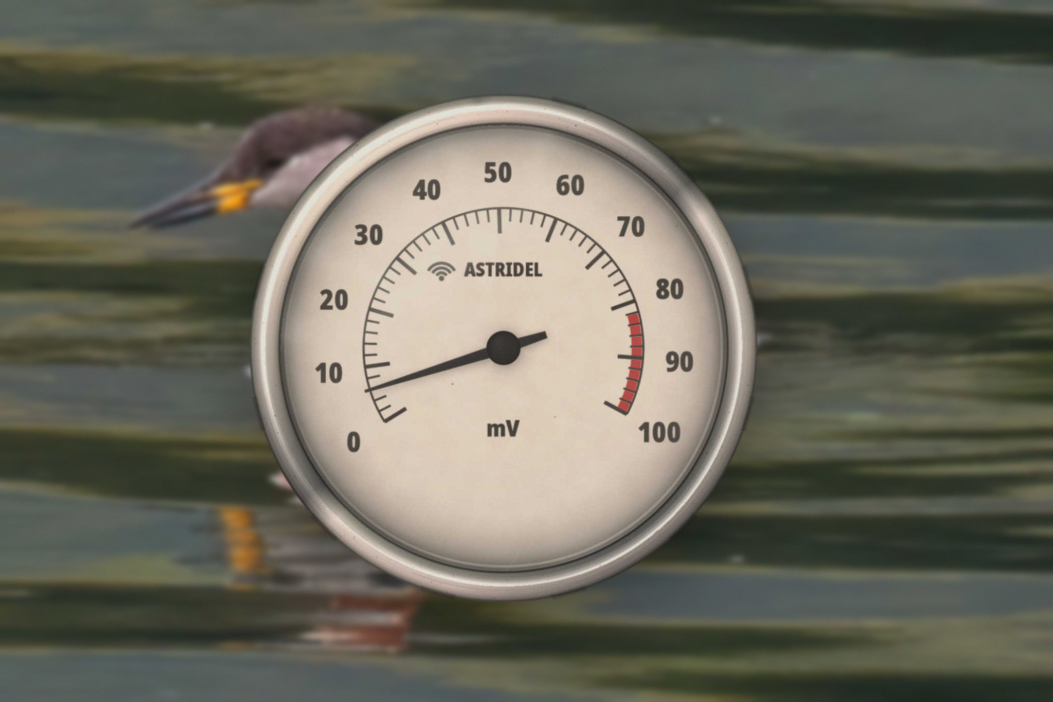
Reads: {"value": 6, "unit": "mV"}
